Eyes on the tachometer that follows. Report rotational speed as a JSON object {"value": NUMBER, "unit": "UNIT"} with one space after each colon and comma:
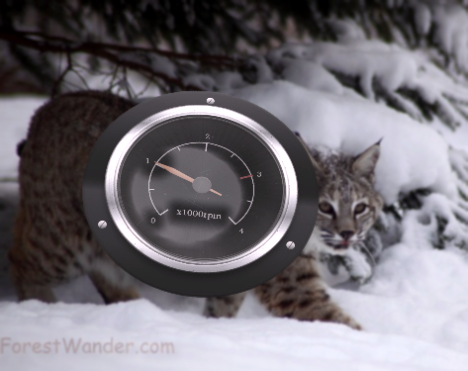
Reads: {"value": 1000, "unit": "rpm"}
